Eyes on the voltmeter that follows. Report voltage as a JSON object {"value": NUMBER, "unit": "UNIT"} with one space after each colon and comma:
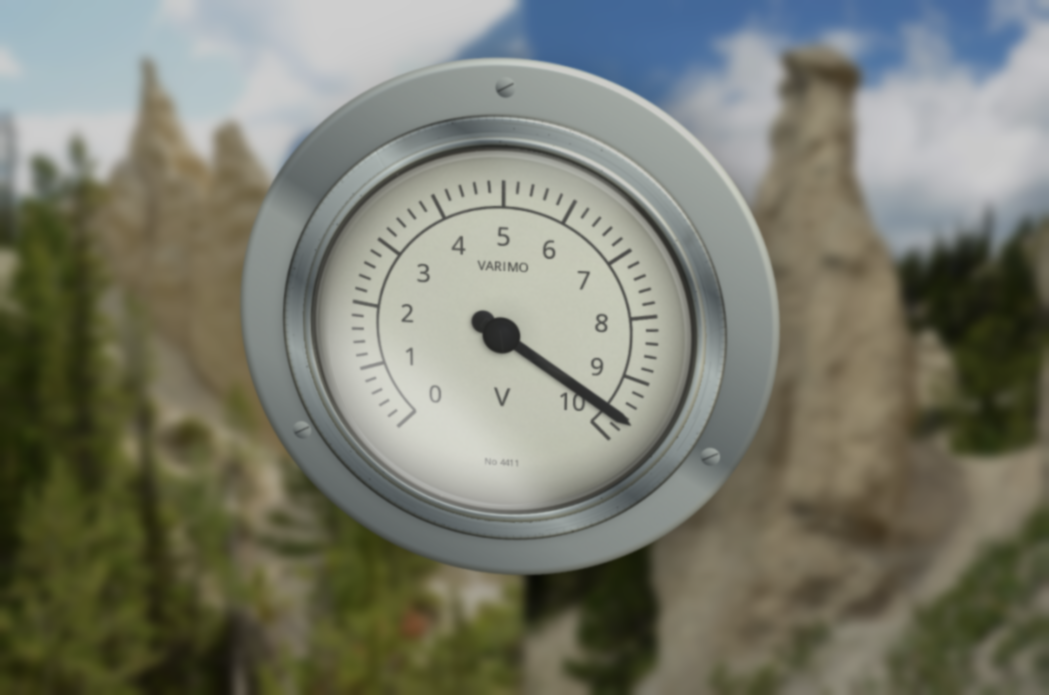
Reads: {"value": 9.6, "unit": "V"}
